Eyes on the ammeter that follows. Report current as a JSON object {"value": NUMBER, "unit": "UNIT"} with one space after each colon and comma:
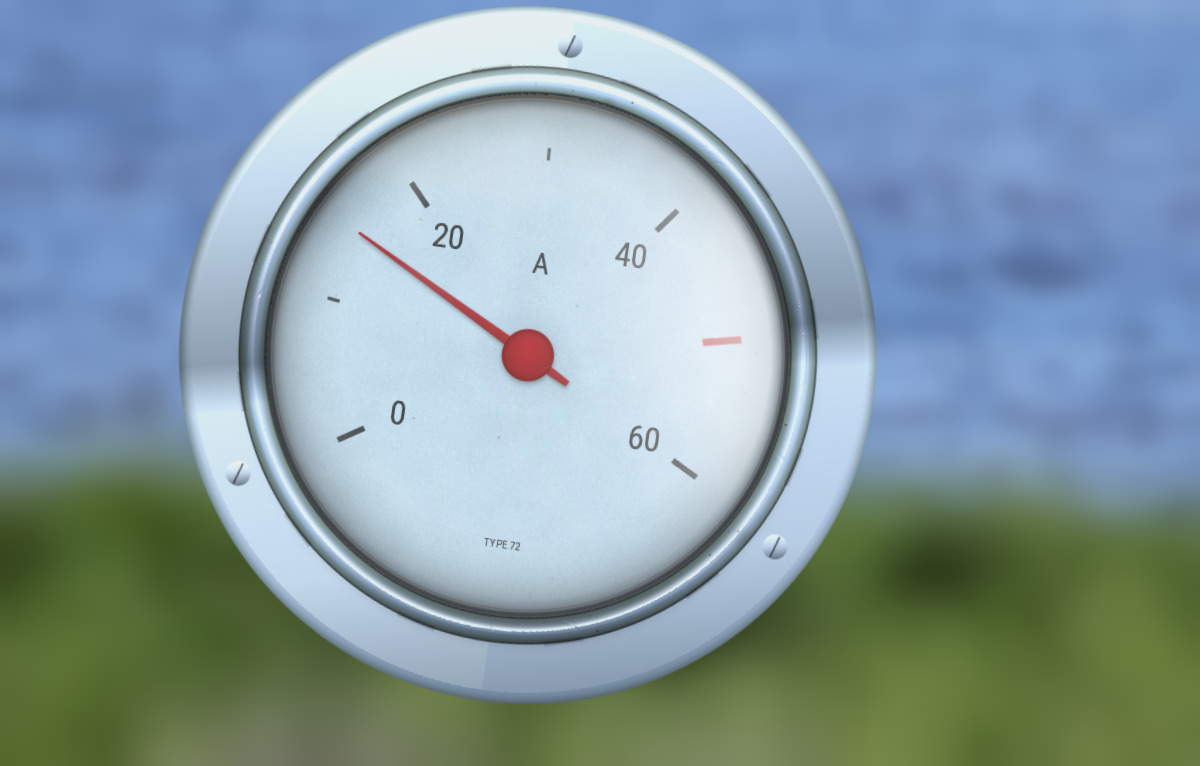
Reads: {"value": 15, "unit": "A"}
